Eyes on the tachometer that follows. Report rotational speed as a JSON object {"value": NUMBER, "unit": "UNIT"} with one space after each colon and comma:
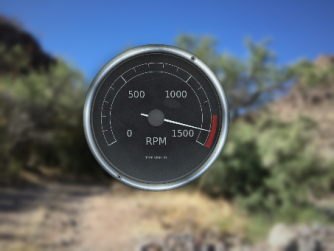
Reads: {"value": 1400, "unit": "rpm"}
